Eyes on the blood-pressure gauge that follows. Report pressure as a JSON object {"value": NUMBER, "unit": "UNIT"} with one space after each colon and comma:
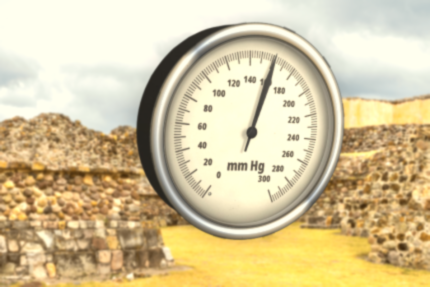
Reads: {"value": 160, "unit": "mmHg"}
